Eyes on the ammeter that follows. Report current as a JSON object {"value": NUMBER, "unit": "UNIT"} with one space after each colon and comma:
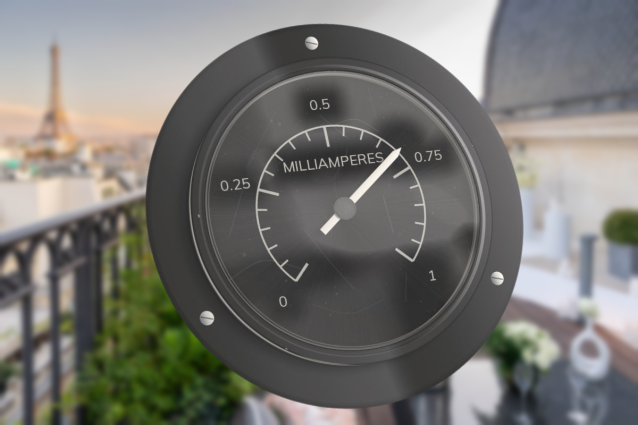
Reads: {"value": 0.7, "unit": "mA"}
